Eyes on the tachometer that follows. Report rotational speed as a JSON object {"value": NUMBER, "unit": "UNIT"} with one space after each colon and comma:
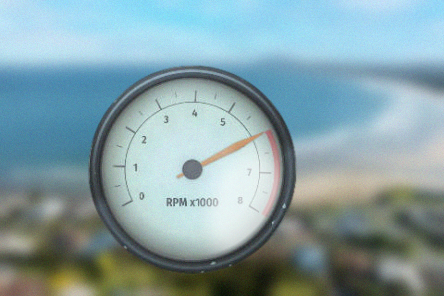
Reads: {"value": 6000, "unit": "rpm"}
